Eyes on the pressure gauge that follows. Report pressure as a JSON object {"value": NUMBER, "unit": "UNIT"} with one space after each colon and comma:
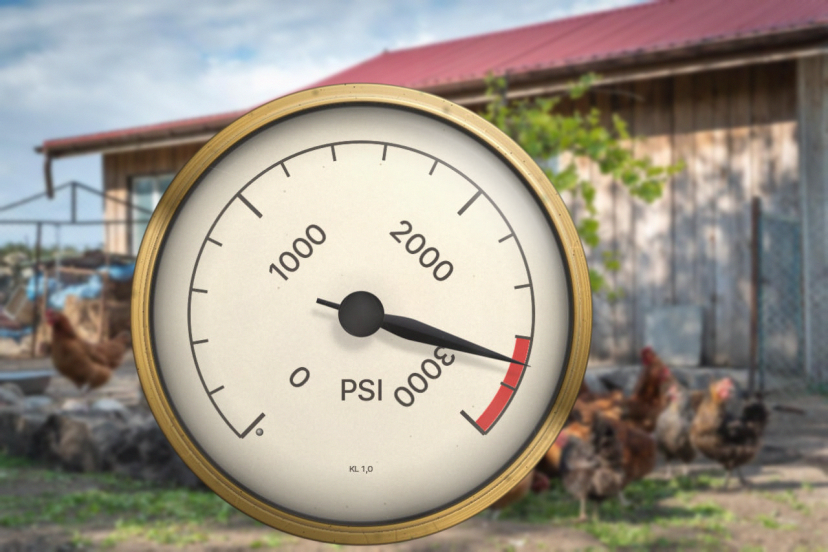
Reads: {"value": 2700, "unit": "psi"}
